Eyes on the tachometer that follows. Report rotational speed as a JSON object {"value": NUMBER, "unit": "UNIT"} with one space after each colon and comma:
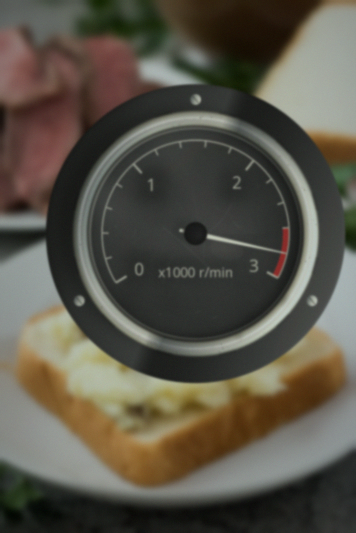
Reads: {"value": 2800, "unit": "rpm"}
